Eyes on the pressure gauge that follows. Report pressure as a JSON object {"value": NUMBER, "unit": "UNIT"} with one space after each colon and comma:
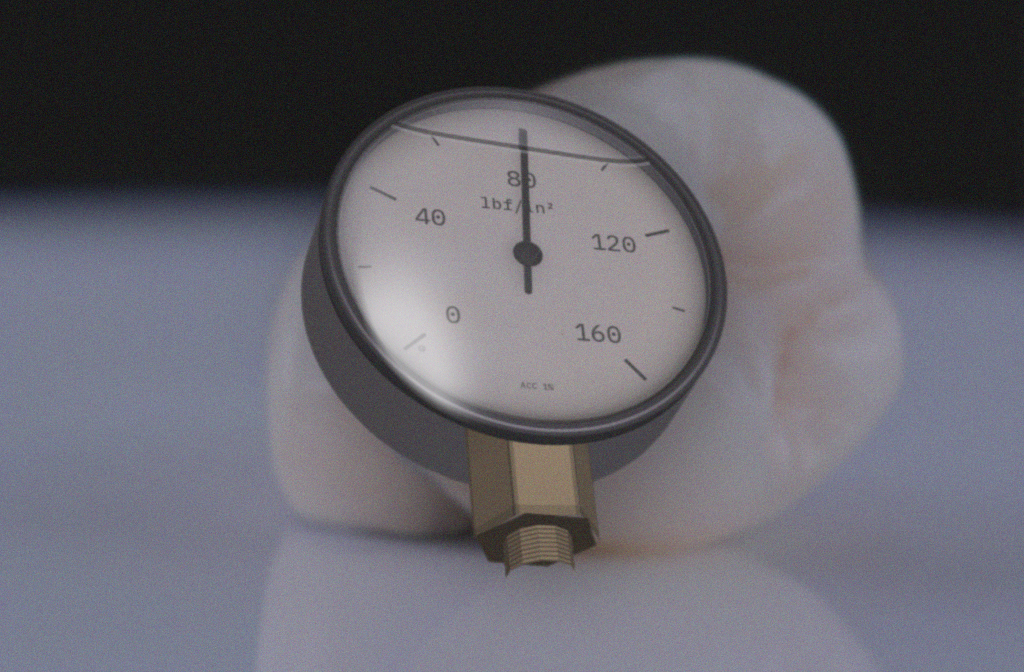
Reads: {"value": 80, "unit": "psi"}
